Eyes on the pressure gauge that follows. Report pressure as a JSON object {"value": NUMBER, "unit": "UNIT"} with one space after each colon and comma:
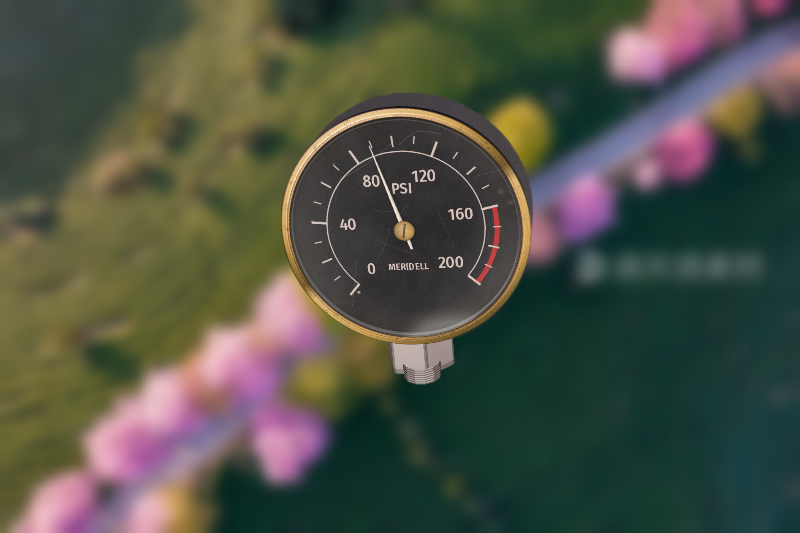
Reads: {"value": 90, "unit": "psi"}
